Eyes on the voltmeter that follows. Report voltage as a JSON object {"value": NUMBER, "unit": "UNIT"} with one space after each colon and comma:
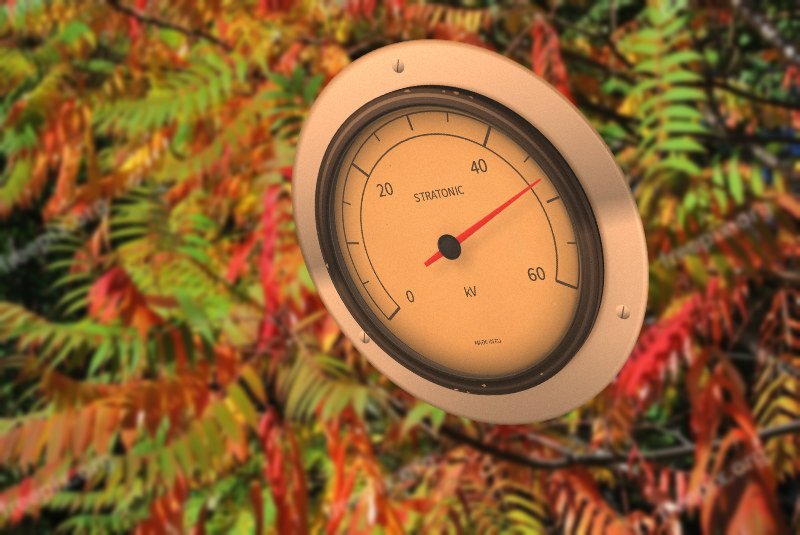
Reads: {"value": 47.5, "unit": "kV"}
